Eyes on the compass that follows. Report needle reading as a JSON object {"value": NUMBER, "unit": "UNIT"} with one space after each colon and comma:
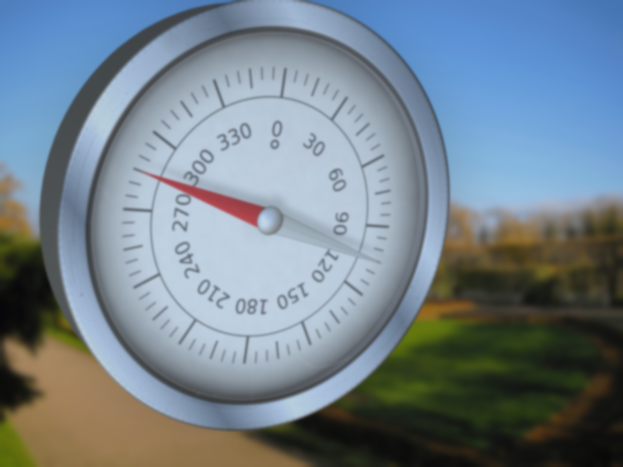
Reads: {"value": 285, "unit": "°"}
